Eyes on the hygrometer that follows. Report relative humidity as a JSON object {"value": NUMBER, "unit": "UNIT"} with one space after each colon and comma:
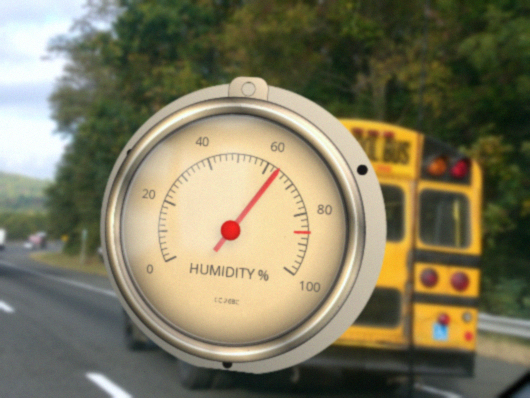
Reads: {"value": 64, "unit": "%"}
